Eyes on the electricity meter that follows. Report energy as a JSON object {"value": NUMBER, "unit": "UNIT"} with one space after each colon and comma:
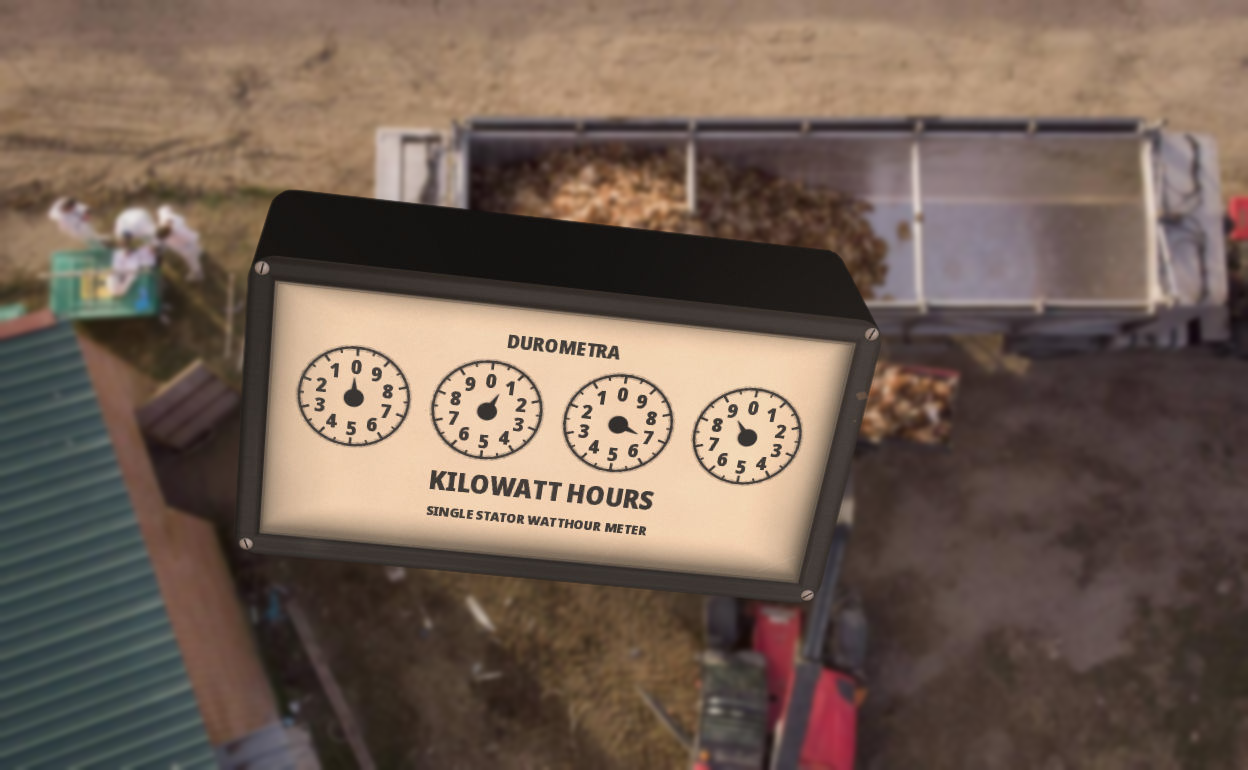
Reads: {"value": 69, "unit": "kWh"}
